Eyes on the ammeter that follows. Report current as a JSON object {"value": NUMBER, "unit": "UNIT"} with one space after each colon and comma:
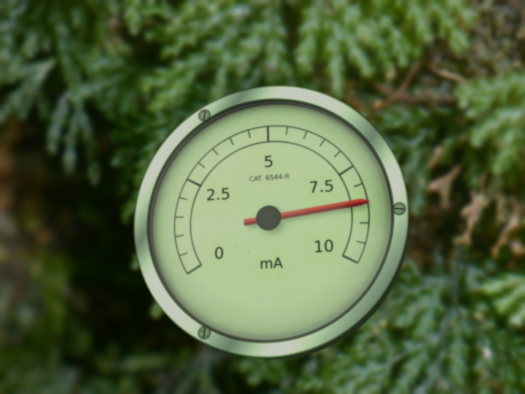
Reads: {"value": 8.5, "unit": "mA"}
